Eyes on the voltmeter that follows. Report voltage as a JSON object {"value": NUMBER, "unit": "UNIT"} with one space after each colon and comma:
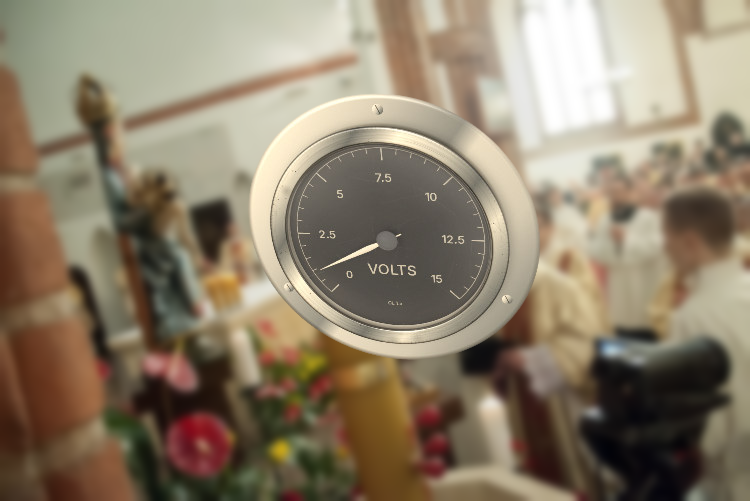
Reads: {"value": 1, "unit": "V"}
